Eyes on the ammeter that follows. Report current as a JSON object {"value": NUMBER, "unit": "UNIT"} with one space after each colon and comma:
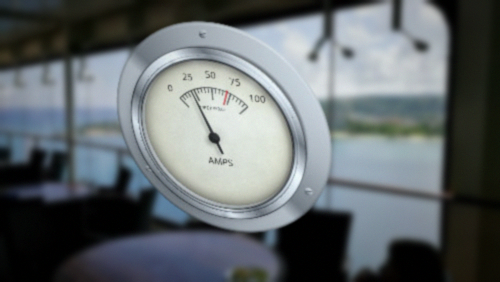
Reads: {"value": 25, "unit": "A"}
